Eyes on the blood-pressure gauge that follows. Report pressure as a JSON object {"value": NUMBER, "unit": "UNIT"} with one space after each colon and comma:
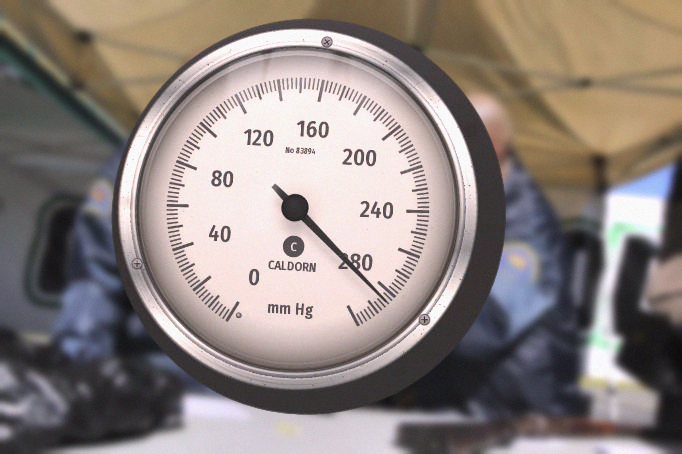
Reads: {"value": 284, "unit": "mmHg"}
